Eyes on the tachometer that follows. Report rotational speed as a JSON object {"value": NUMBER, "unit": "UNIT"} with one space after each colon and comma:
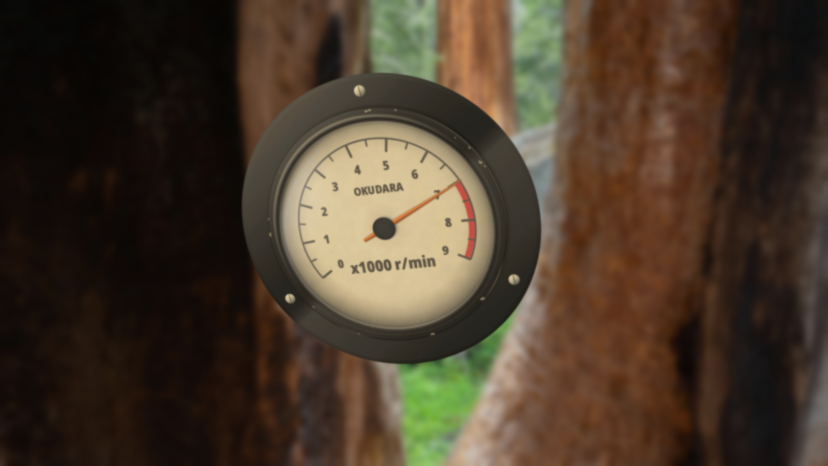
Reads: {"value": 7000, "unit": "rpm"}
